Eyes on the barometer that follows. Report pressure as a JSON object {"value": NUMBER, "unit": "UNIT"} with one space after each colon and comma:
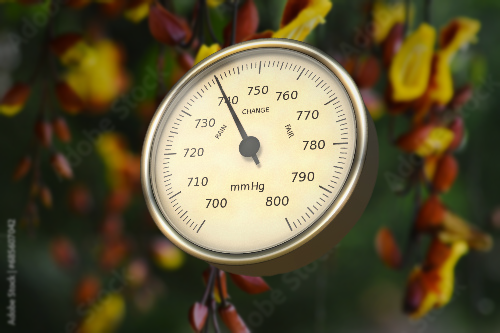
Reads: {"value": 740, "unit": "mmHg"}
